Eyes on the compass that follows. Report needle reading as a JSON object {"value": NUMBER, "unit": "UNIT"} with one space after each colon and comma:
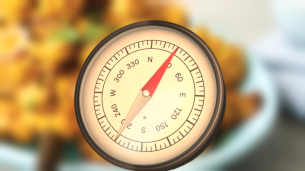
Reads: {"value": 30, "unit": "°"}
